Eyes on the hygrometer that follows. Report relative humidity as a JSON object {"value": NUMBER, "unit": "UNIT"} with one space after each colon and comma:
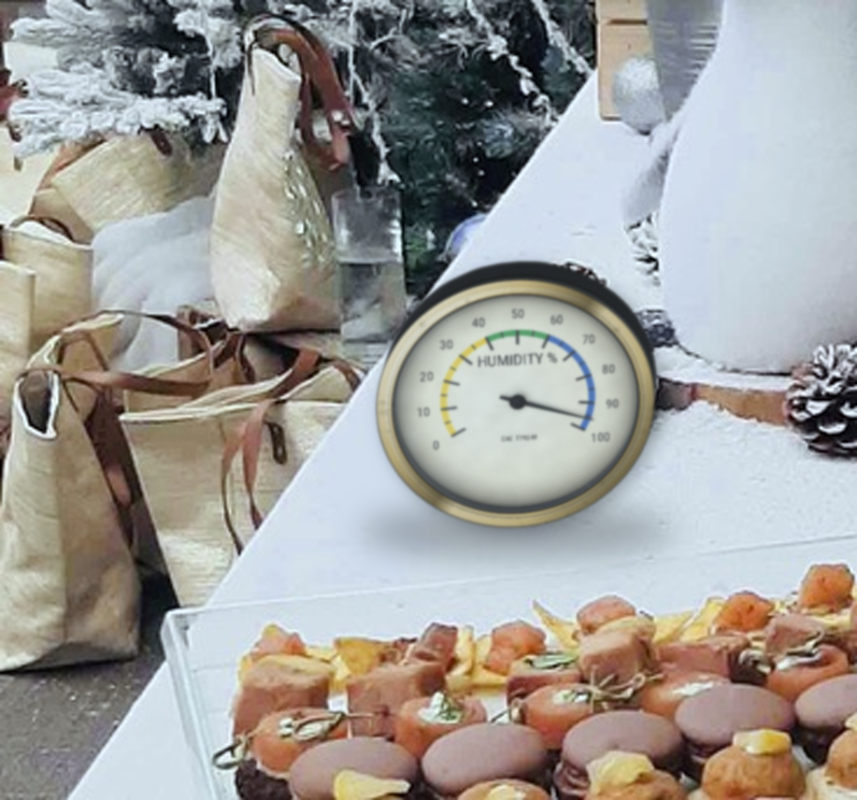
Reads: {"value": 95, "unit": "%"}
